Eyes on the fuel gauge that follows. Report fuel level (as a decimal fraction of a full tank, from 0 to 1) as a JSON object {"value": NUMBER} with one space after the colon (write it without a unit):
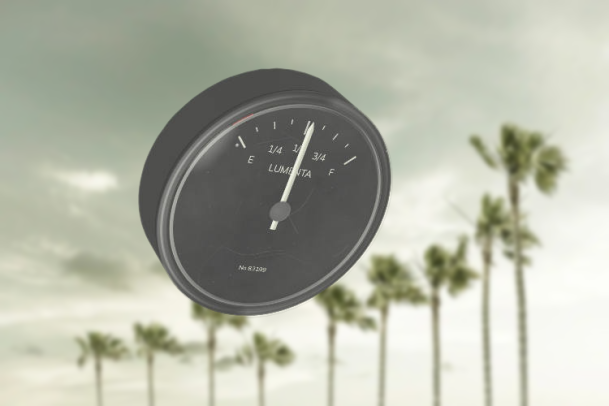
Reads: {"value": 0.5}
